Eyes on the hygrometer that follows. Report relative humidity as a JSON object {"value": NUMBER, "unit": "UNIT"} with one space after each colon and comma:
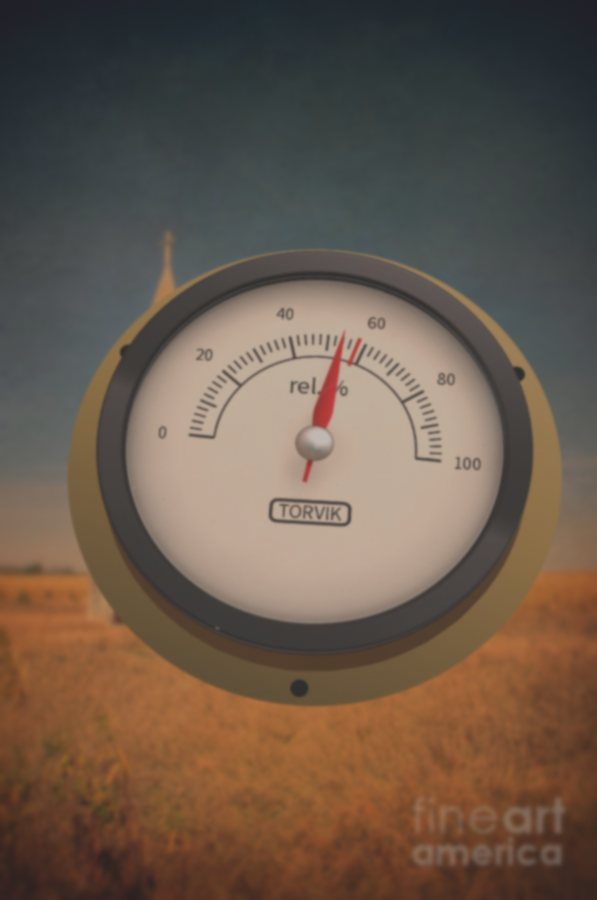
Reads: {"value": 54, "unit": "%"}
